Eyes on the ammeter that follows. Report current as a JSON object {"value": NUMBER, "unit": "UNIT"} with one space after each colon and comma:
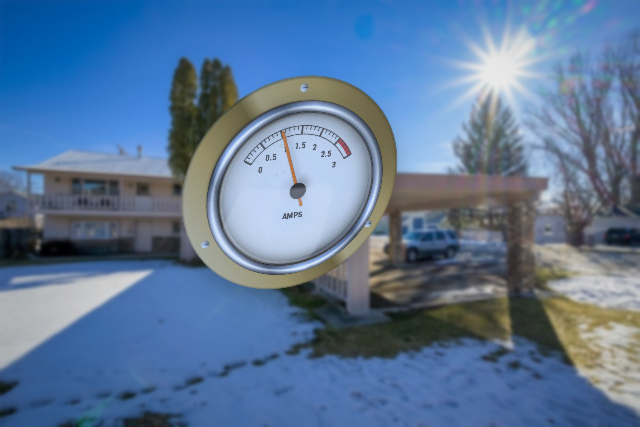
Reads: {"value": 1, "unit": "A"}
